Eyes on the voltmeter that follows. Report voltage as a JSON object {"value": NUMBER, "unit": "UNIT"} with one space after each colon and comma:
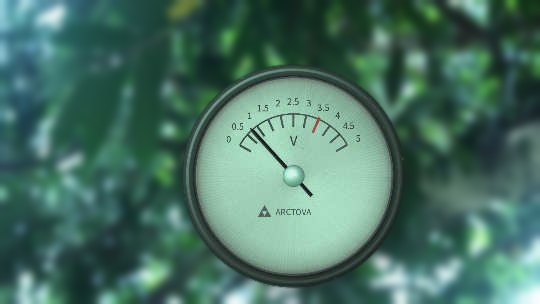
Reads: {"value": 0.75, "unit": "V"}
